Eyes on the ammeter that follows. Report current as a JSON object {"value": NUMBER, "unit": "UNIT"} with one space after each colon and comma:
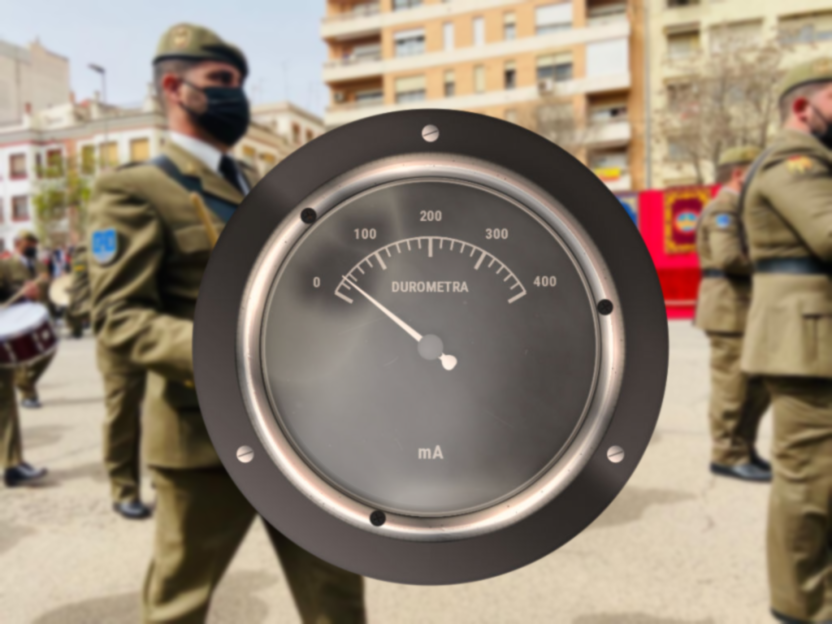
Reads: {"value": 30, "unit": "mA"}
